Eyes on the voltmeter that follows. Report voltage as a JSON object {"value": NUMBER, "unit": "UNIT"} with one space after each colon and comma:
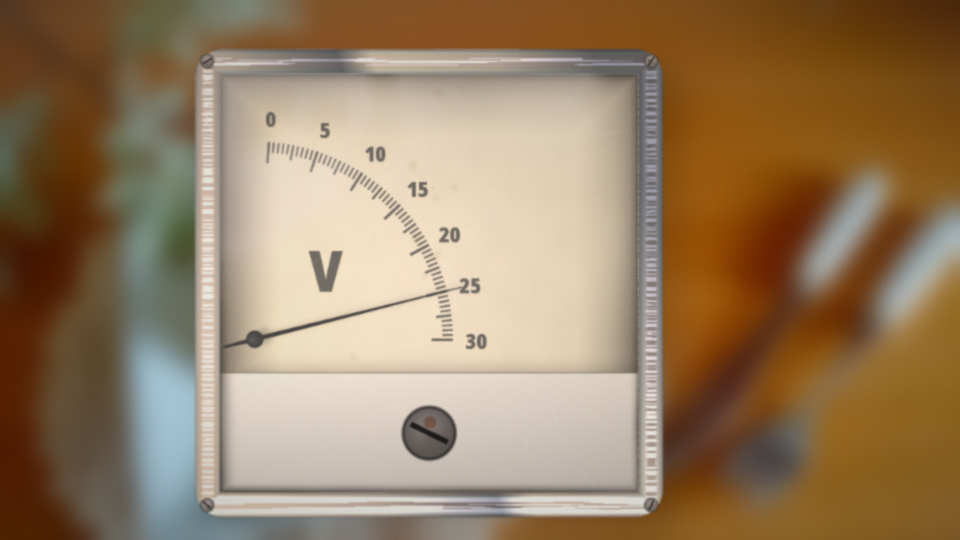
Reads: {"value": 25, "unit": "V"}
